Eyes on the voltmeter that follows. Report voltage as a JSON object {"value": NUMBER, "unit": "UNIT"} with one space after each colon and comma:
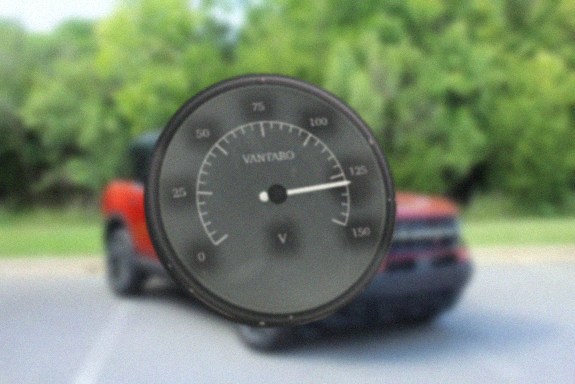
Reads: {"value": 130, "unit": "V"}
